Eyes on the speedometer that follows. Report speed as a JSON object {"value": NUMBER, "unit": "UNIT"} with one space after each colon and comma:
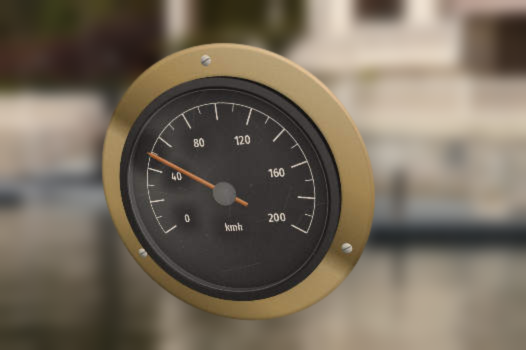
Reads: {"value": 50, "unit": "km/h"}
